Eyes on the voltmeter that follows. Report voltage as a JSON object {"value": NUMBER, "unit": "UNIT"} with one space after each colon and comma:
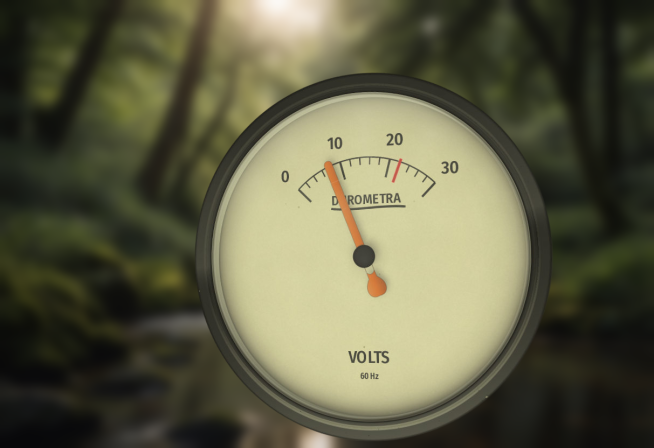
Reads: {"value": 8, "unit": "V"}
